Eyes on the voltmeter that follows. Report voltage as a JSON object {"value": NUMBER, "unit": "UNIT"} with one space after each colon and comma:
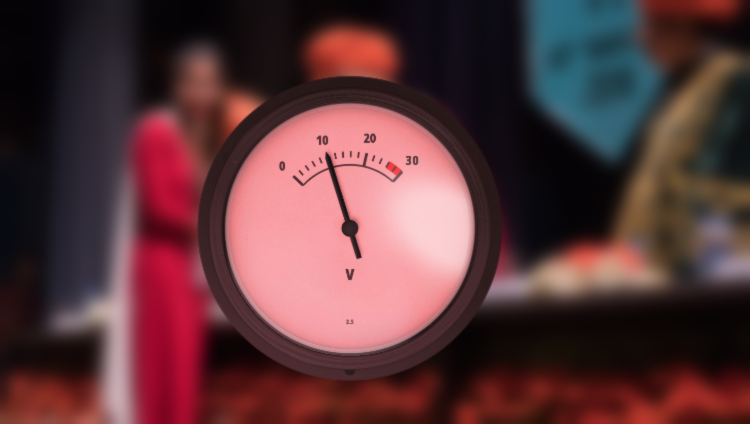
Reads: {"value": 10, "unit": "V"}
